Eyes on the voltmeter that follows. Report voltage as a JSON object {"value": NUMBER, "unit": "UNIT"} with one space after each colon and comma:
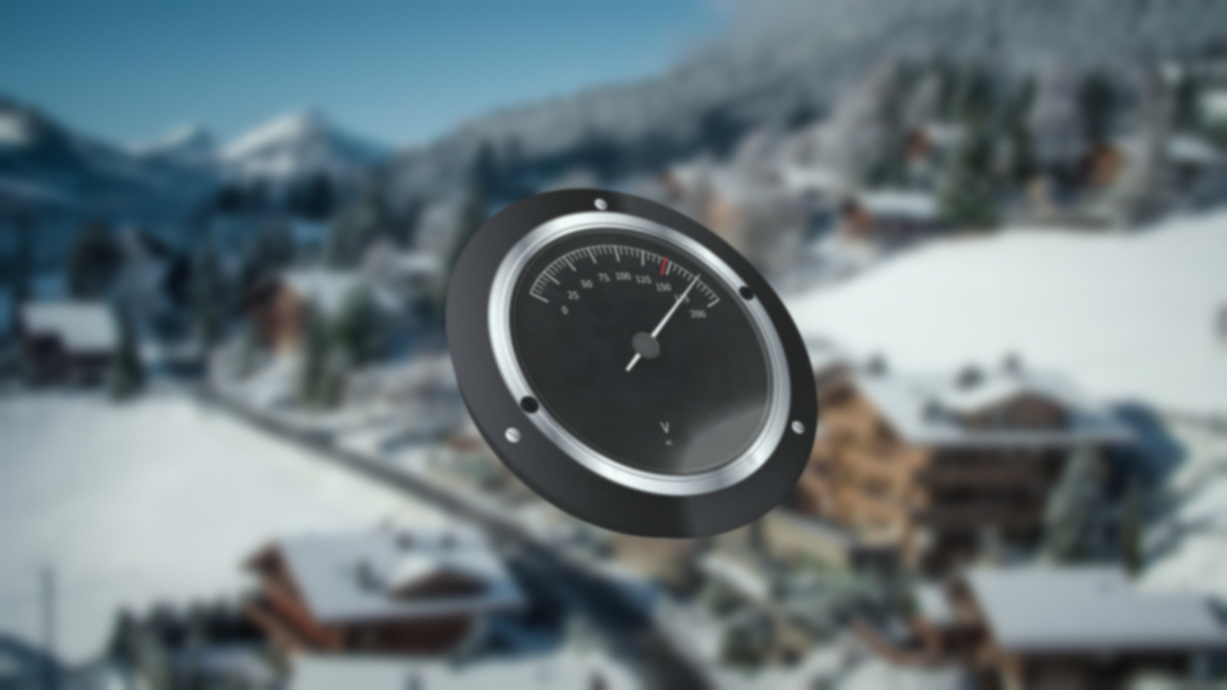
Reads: {"value": 175, "unit": "V"}
